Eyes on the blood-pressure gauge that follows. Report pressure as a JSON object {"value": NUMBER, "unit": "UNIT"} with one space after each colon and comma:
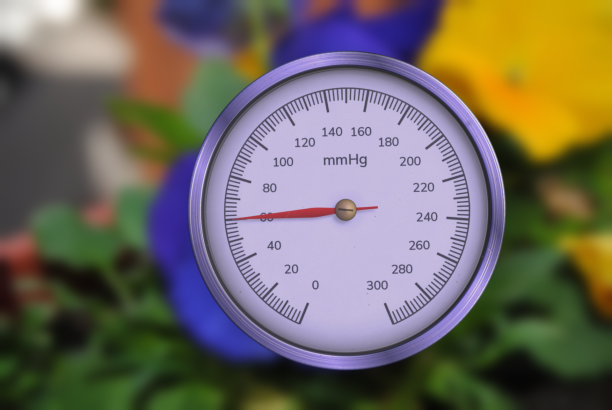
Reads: {"value": 60, "unit": "mmHg"}
